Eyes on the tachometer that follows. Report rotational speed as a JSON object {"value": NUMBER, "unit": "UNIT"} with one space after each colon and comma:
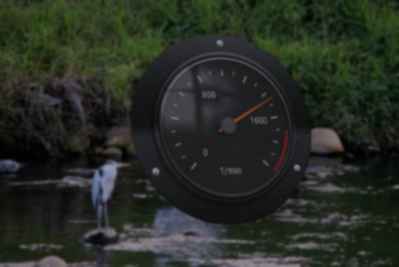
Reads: {"value": 1450, "unit": "rpm"}
